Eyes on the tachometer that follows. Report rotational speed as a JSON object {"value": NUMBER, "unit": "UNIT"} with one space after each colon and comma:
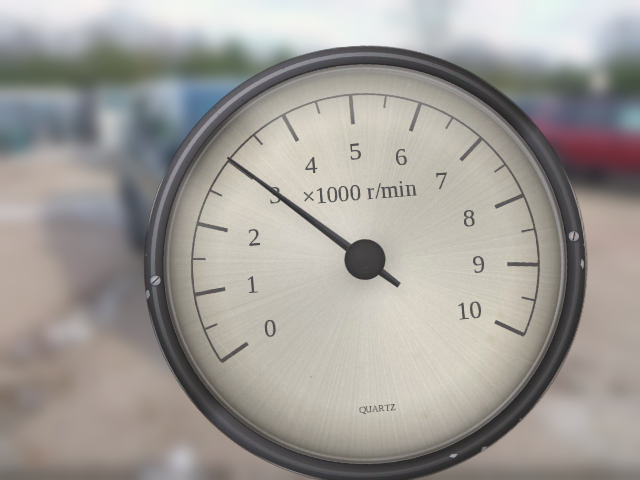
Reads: {"value": 3000, "unit": "rpm"}
